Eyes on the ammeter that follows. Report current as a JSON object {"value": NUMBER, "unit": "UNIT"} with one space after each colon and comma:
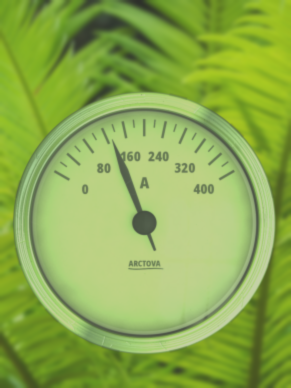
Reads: {"value": 130, "unit": "A"}
